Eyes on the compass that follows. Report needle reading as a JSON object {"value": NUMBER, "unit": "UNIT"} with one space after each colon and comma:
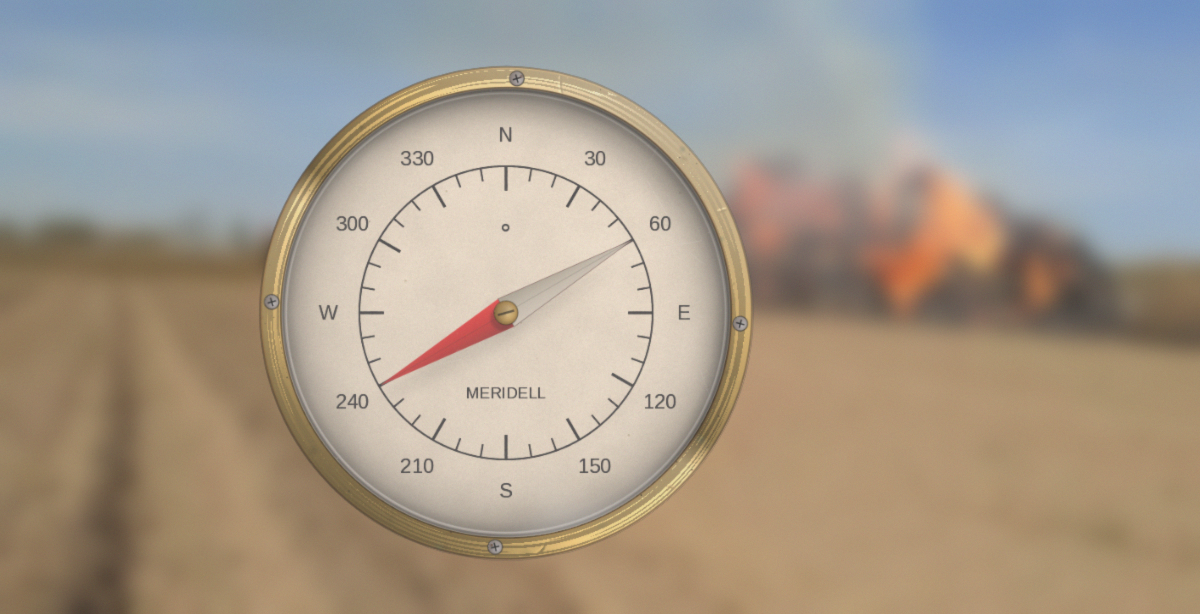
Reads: {"value": 240, "unit": "°"}
